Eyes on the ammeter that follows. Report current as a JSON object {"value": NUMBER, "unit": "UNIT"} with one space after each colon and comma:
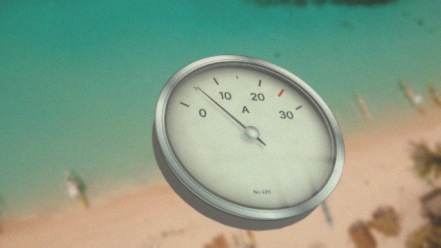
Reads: {"value": 5, "unit": "A"}
